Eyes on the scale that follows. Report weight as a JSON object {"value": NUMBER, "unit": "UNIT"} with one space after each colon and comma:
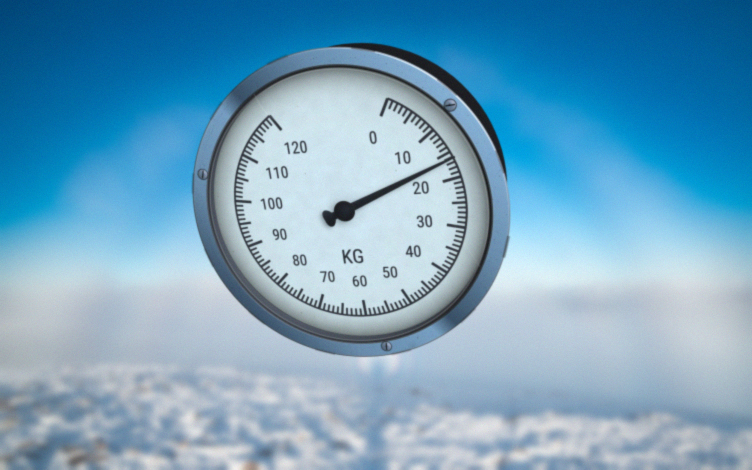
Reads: {"value": 16, "unit": "kg"}
